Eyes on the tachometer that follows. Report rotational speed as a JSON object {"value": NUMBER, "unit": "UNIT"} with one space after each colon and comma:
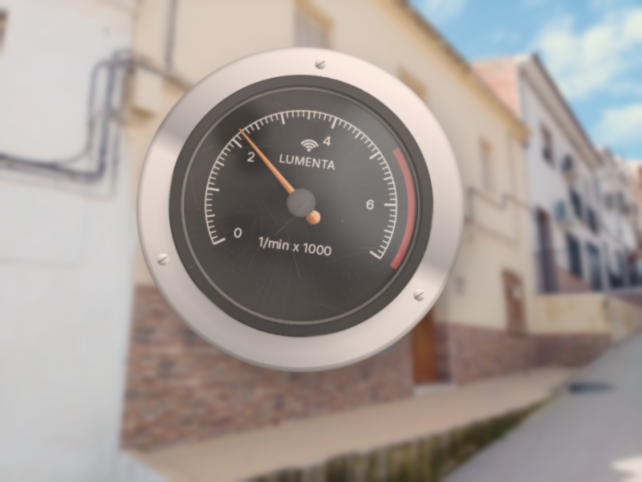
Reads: {"value": 2200, "unit": "rpm"}
